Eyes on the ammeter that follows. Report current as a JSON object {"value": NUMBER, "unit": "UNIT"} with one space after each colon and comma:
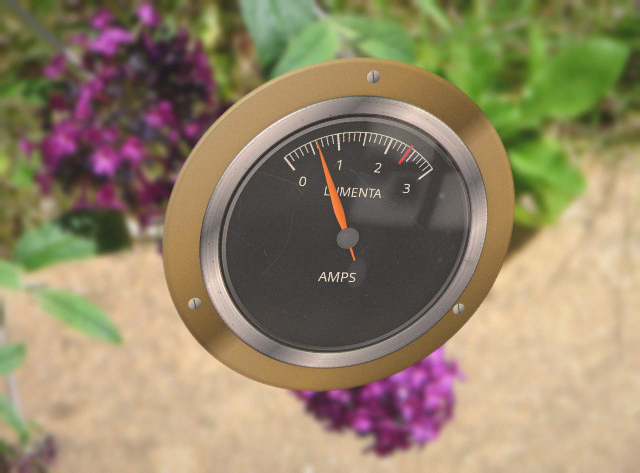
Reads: {"value": 0.6, "unit": "A"}
